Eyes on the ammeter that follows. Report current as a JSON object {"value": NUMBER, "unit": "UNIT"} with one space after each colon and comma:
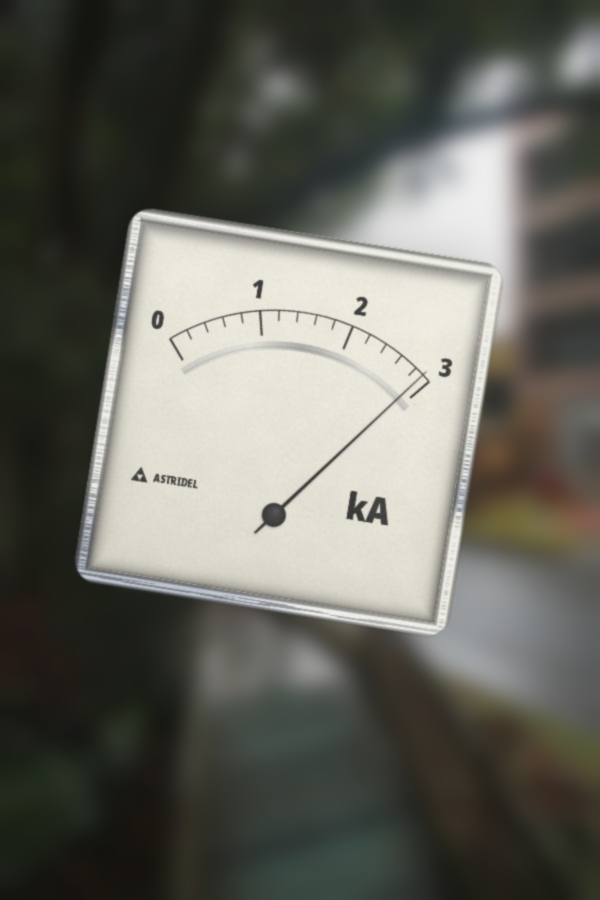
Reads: {"value": 2.9, "unit": "kA"}
